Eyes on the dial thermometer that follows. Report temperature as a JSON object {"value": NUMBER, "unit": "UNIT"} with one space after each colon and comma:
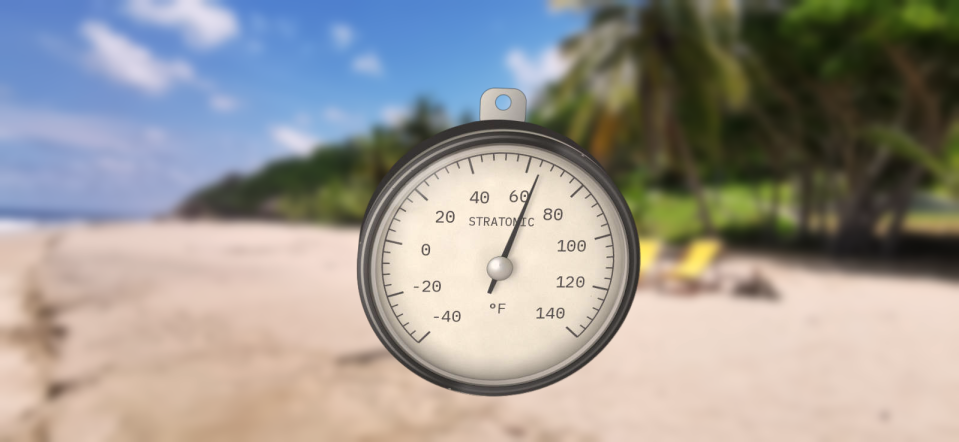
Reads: {"value": 64, "unit": "°F"}
